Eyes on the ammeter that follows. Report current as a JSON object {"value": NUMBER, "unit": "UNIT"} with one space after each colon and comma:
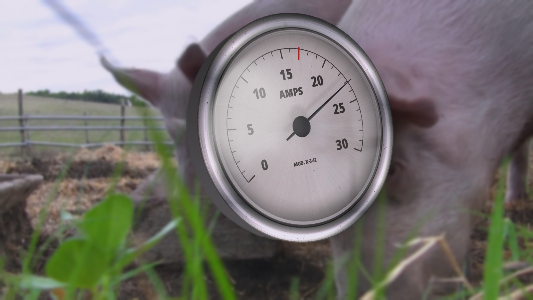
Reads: {"value": 23, "unit": "A"}
